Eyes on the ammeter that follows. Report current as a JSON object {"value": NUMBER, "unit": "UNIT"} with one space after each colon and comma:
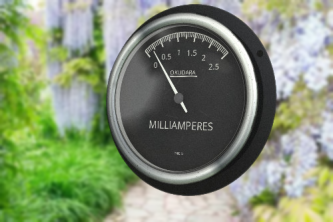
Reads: {"value": 0.25, "unit": "mA"}
